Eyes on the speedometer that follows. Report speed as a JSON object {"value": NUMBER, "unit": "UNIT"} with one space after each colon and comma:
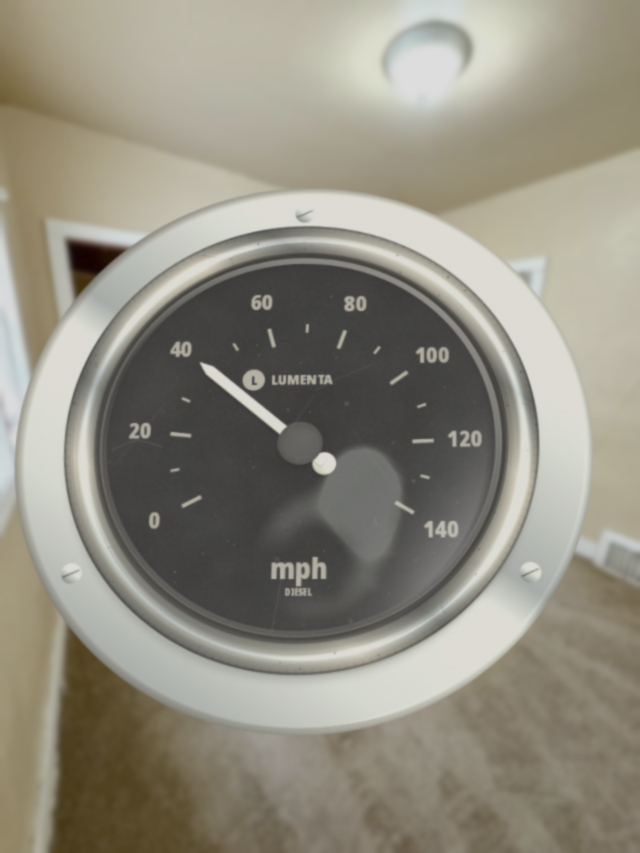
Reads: {"value": 40, "unit": "mph"}
